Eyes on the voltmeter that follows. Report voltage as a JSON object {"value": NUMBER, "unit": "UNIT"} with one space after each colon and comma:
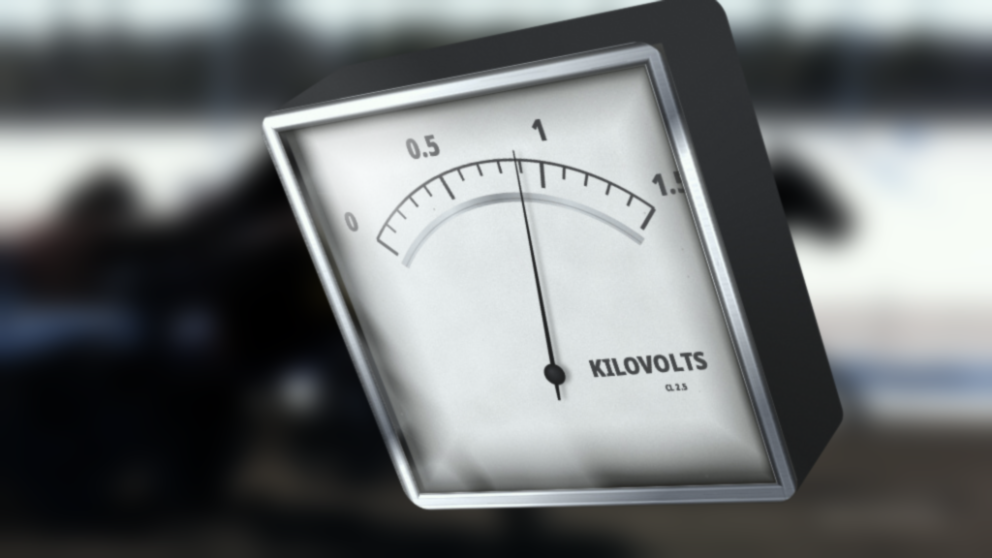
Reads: {"value": 0.9, "unit": "kV"}
